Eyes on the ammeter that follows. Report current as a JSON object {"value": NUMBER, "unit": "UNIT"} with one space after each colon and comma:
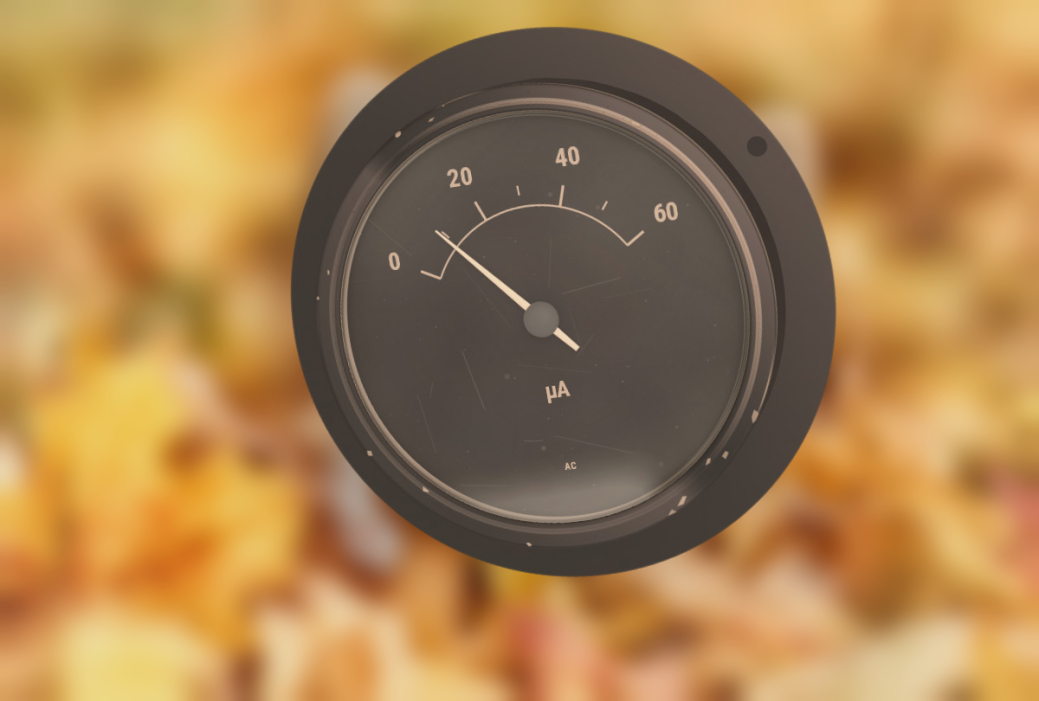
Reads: {"value": 10, "unit": "µA"}
